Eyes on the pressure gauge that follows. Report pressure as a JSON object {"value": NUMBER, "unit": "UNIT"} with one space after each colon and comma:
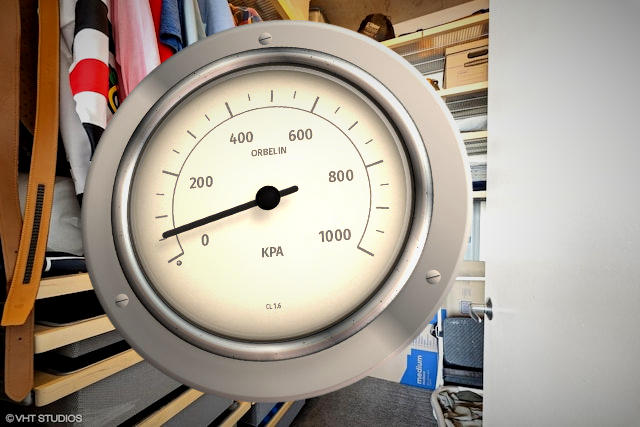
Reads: {"value": 50, "unit": "kPa"}
